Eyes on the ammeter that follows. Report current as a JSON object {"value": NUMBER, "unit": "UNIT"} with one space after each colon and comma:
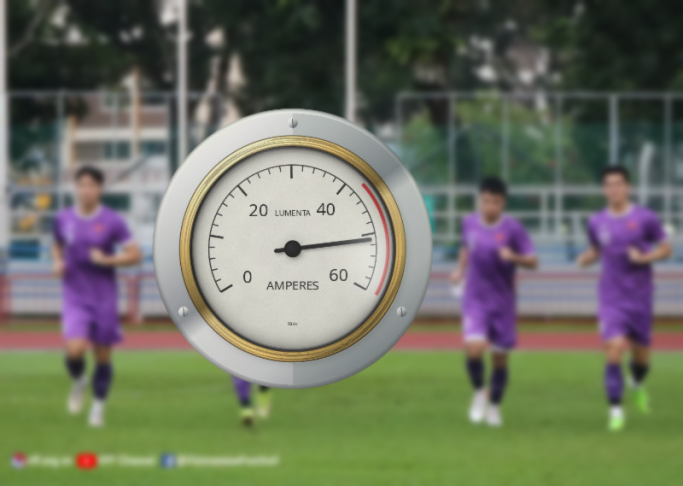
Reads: {"value": 51, "unit": "A"}
